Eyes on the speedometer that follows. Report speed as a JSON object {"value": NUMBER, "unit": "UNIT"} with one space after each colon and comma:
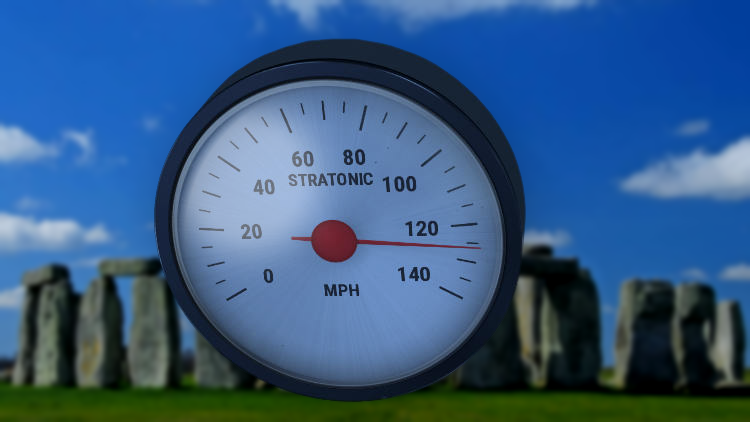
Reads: {"value": 125, "unit": "mph"}
